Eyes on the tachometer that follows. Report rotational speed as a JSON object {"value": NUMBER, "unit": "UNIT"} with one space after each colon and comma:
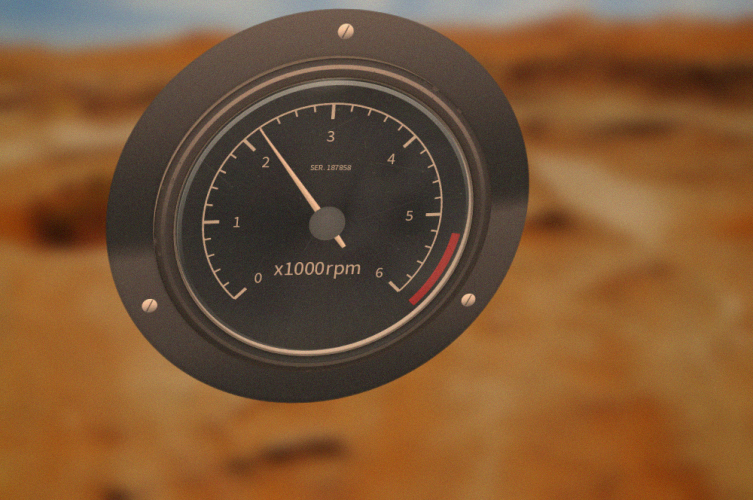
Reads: {"value": 2200, "unit": "rpm"}
